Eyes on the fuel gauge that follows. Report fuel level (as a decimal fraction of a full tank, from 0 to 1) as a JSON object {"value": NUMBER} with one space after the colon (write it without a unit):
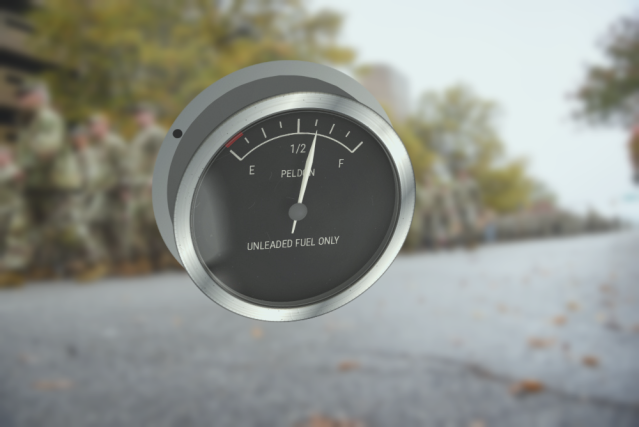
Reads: {"value": 0.625}
